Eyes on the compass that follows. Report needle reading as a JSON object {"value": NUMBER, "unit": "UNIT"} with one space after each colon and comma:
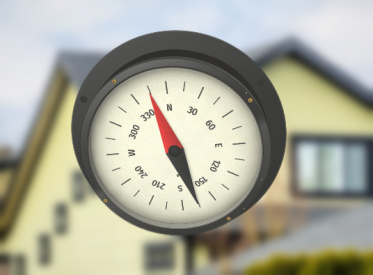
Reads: {"value": 345, "unit": "°"}
